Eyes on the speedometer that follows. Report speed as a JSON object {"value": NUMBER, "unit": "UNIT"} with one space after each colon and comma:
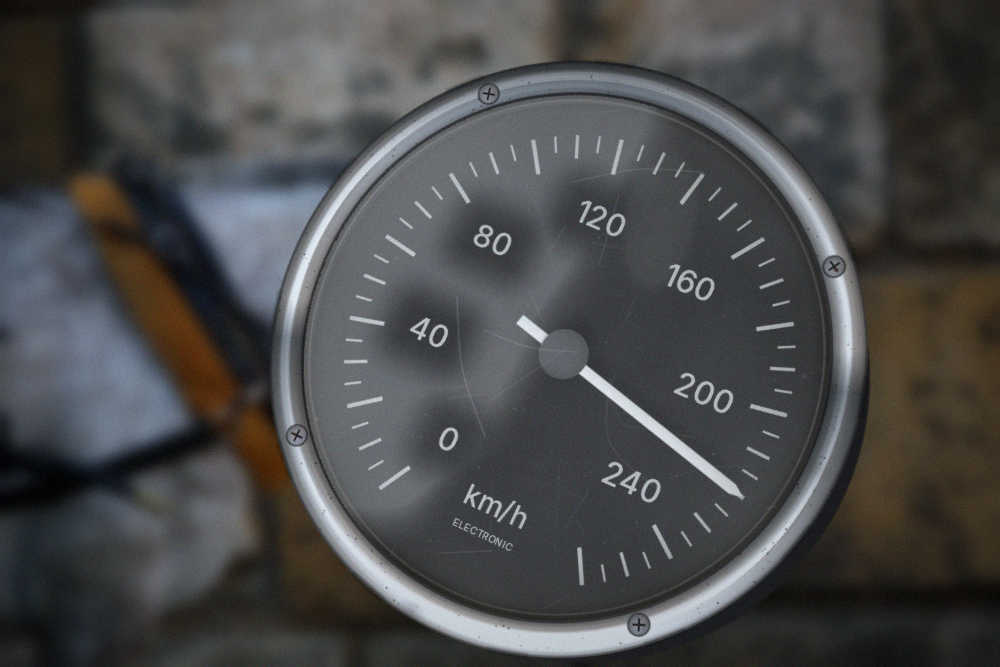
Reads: {"value": 220, "unit": "km/h"}
